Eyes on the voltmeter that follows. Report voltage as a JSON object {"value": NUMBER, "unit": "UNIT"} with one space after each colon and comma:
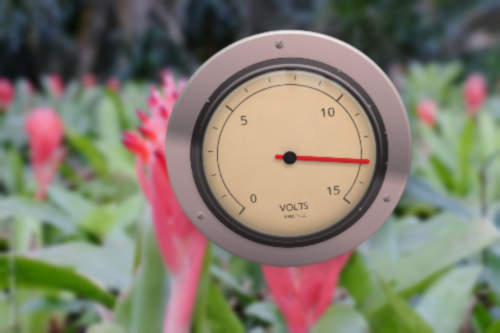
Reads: {"value": 13, "unit": "V"}
